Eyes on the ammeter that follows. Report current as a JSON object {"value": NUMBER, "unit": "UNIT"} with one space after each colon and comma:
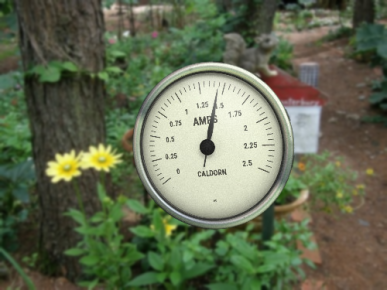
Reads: {"value": 1.45, "unit": "A"}
